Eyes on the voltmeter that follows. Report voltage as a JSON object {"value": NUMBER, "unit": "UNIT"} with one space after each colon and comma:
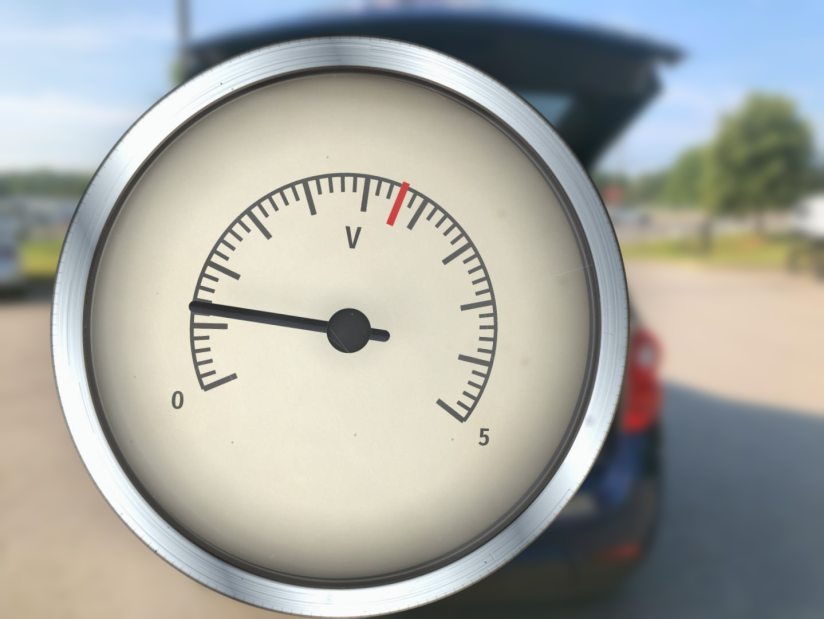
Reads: {"value": 0.65, "unit": "V"}
